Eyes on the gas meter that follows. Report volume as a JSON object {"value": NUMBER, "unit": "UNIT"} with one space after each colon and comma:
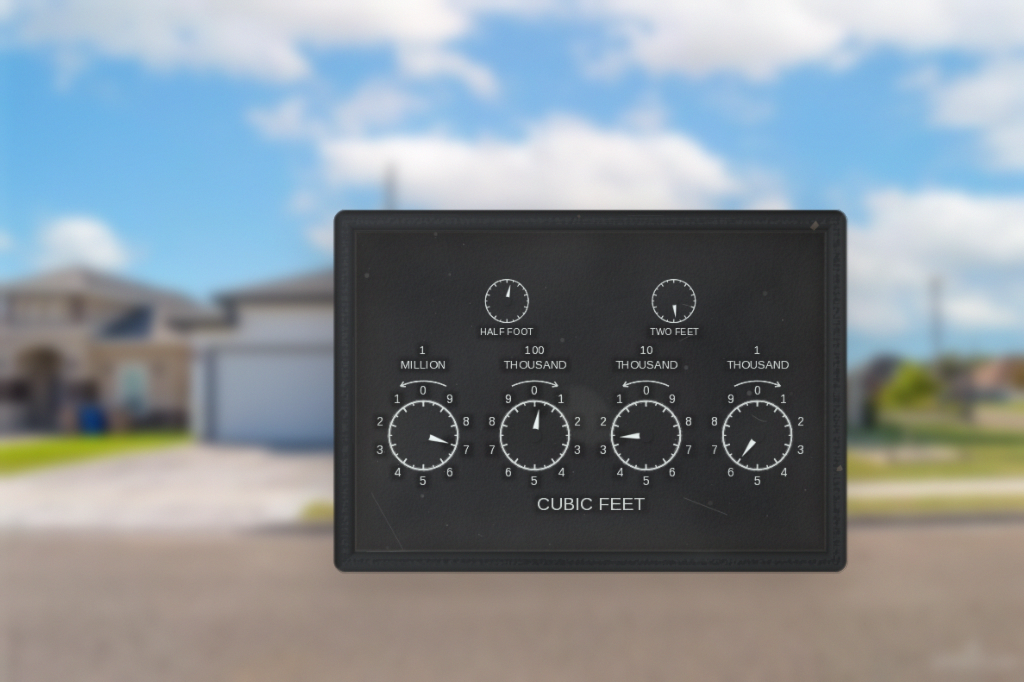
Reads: {"value": 702600, "unit": "ft³"}
